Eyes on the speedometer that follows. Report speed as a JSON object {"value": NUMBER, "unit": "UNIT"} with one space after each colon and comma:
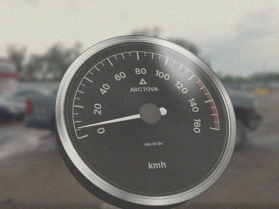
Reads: {"value": 5, "unit": "km/h"}
